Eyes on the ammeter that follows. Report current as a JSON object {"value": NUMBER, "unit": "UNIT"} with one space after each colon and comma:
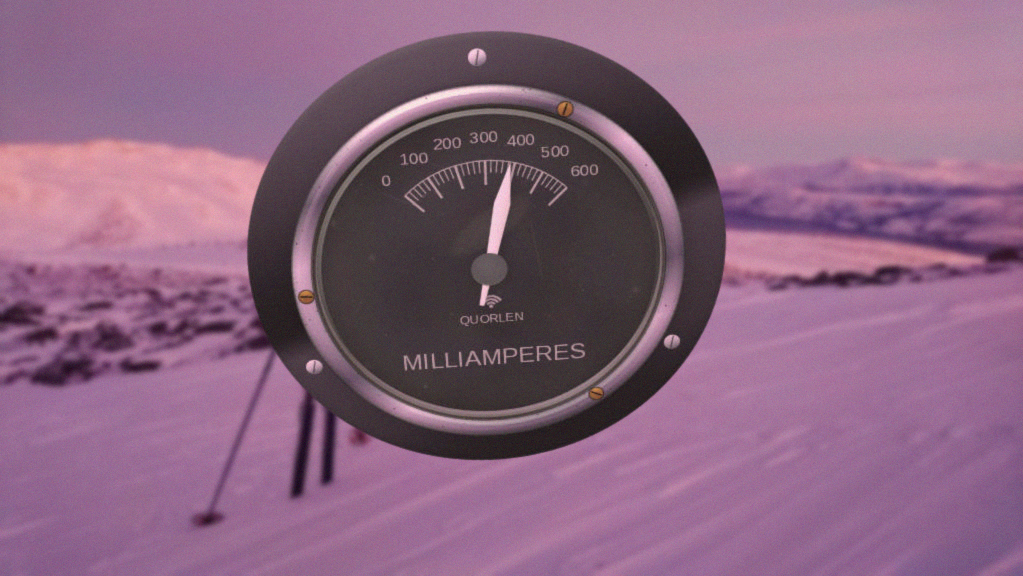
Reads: {"value": 380, "unit": "mA"}
